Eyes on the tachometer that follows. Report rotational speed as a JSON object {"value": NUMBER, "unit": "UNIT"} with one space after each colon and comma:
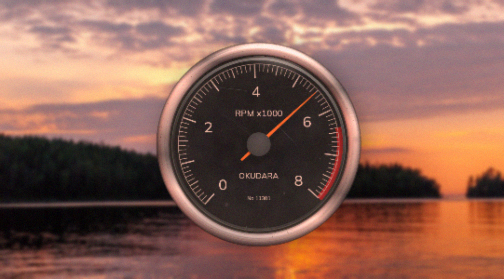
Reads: {"value": 5500, "unit": "rpm"}
